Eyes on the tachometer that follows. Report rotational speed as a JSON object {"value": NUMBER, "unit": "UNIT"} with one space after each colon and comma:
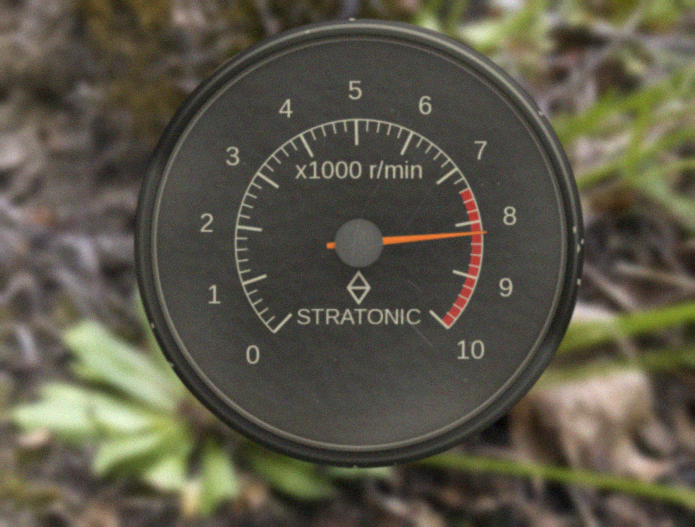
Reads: {"value": 8200, "unit": "rpm"}
